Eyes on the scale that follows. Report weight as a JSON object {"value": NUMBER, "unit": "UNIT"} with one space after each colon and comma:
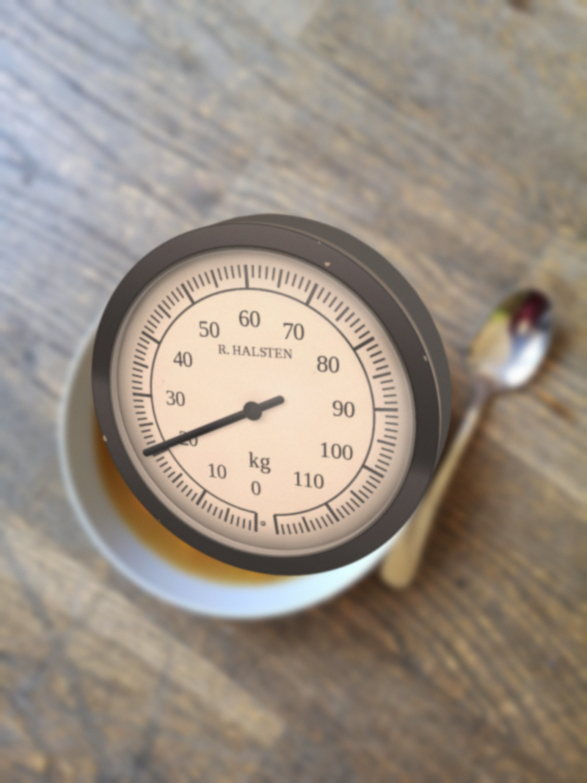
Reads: {"value": 21, "unit": "kg"}
